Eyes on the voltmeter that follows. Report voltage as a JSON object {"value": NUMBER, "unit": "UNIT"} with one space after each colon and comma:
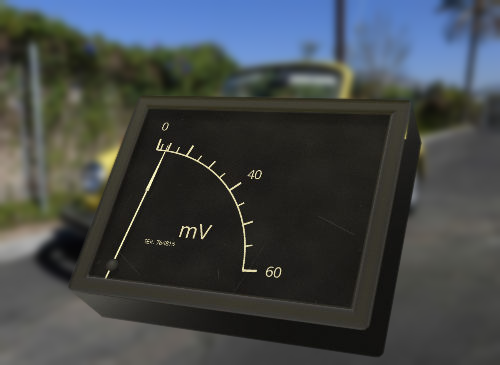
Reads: {"value": 10, "unit": "mV"}
